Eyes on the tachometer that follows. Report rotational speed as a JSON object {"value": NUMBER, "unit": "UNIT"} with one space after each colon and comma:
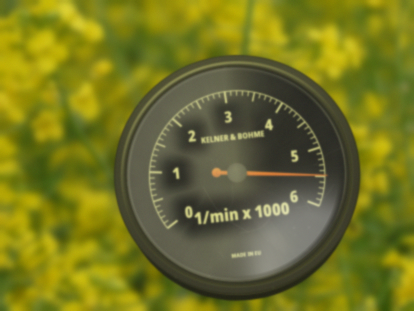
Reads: {"value": 5500, "unit": "rpm"}
